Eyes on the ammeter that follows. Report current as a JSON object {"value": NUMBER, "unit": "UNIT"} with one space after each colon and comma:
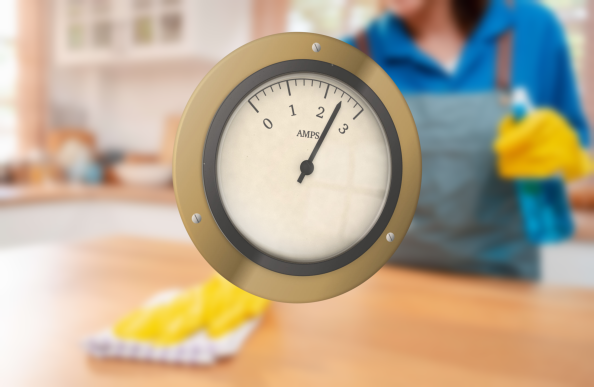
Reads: {"value": 2.4, "unit": "A"}
